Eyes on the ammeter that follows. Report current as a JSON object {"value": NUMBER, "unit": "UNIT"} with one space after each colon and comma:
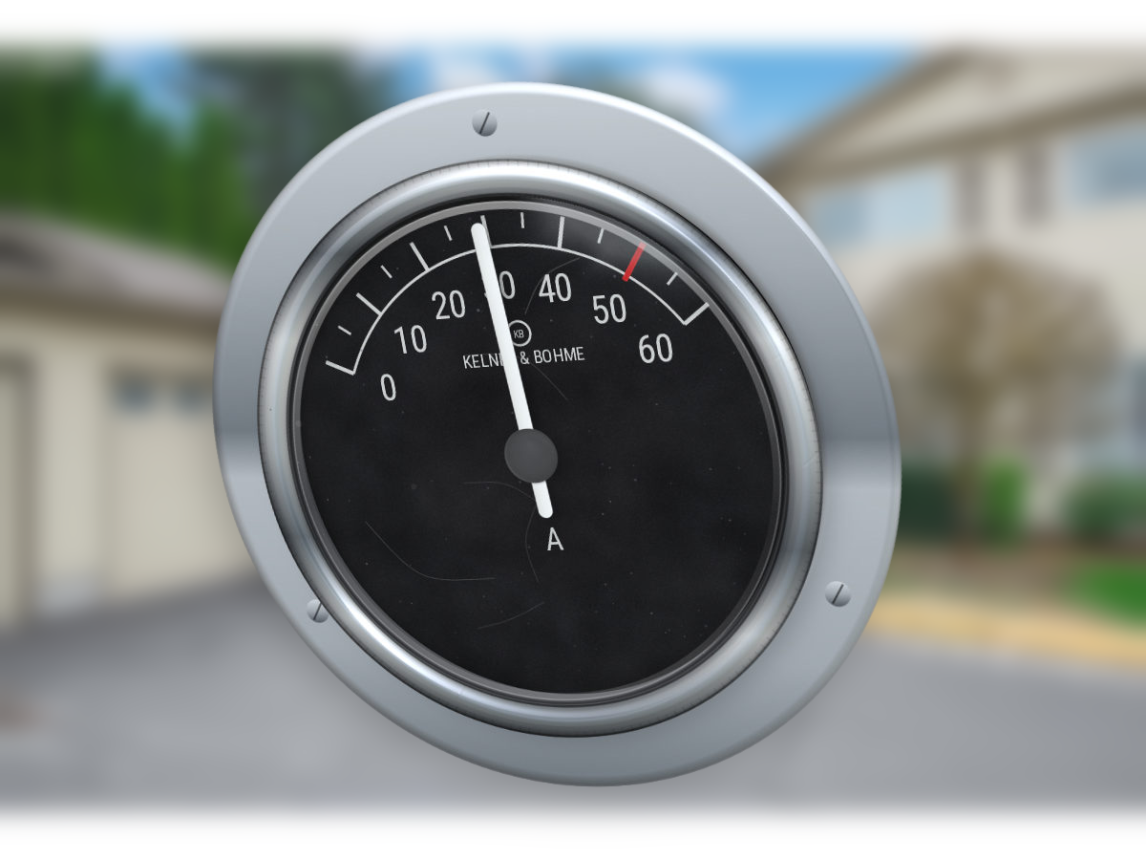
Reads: {"value": 30, "unit": "A"}
